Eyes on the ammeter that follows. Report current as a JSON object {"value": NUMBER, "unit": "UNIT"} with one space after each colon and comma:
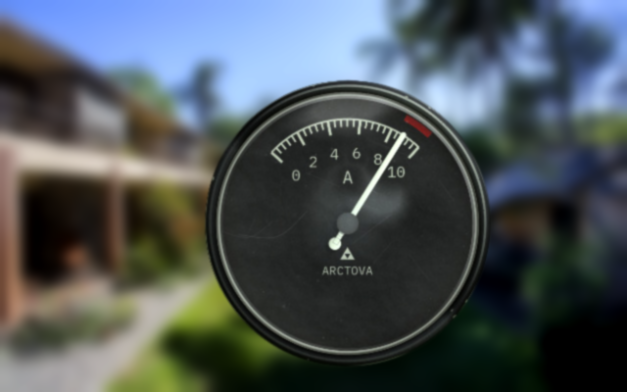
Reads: {"value": 8.8, "unit": "A"}
